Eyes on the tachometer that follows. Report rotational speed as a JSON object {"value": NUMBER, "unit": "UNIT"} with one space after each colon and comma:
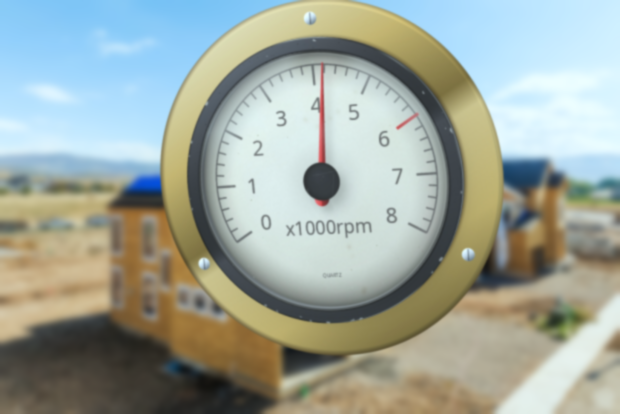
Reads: {"value": 4200, "unit": "rpm"}
